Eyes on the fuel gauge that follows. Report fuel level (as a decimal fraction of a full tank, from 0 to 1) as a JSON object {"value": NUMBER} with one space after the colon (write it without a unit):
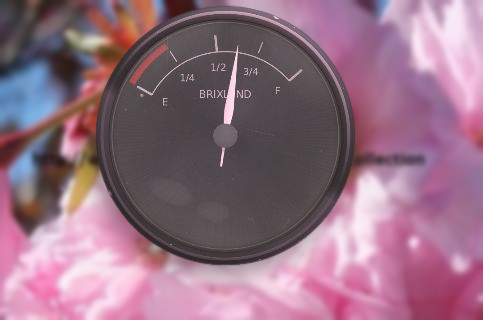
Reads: {"value": 0.625}
